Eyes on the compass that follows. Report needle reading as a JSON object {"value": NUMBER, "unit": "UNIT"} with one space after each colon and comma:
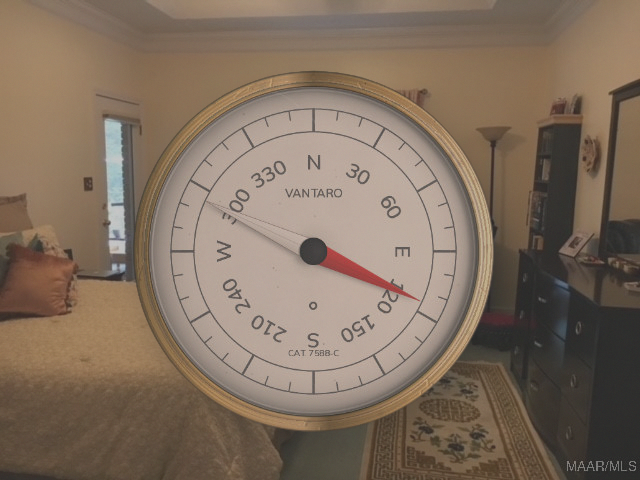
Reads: {"value": 115, "unit": "°"}
